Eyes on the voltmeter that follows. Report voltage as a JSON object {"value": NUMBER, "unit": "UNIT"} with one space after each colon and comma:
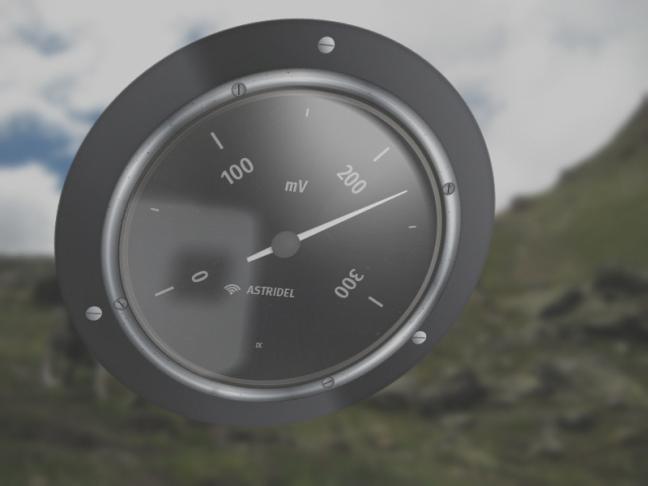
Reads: {"value": 225, "unit": "mV"}
